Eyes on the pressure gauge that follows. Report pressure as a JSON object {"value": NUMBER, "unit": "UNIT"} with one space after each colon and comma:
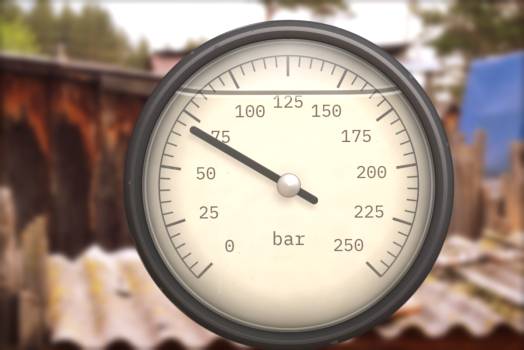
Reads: {"value": 70, "unit": "bar"}
